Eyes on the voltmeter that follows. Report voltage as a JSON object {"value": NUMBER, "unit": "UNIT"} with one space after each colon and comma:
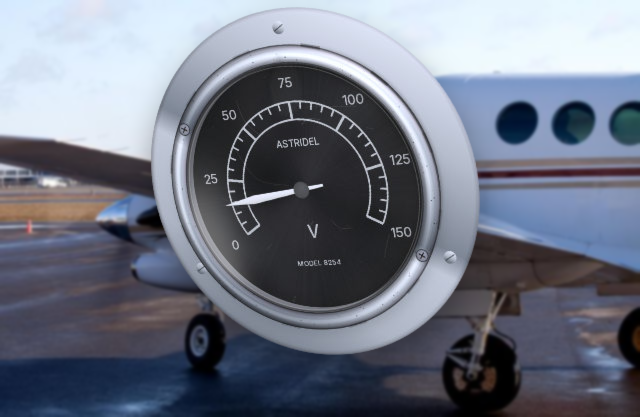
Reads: {"value": 15, "unit": "V"}
